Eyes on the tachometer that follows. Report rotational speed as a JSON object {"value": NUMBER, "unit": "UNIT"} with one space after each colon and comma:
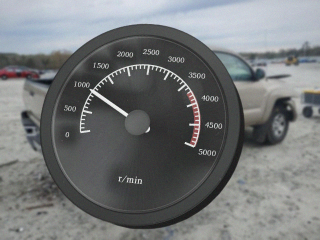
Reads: {"value": 1000, "unit": "rpm"}
